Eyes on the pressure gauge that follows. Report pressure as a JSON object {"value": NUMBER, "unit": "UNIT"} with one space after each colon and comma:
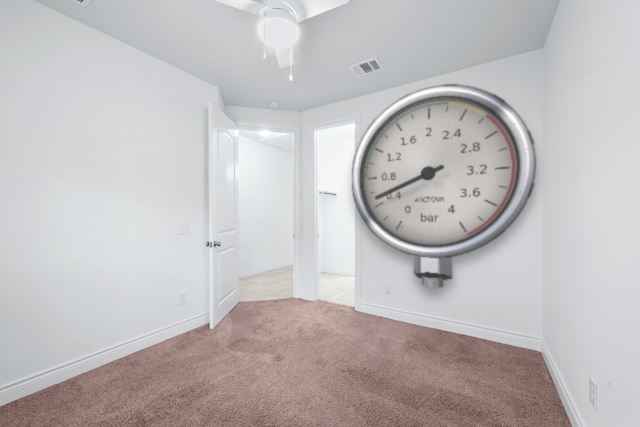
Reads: {"value": 0.5, "unit": "bar"}
